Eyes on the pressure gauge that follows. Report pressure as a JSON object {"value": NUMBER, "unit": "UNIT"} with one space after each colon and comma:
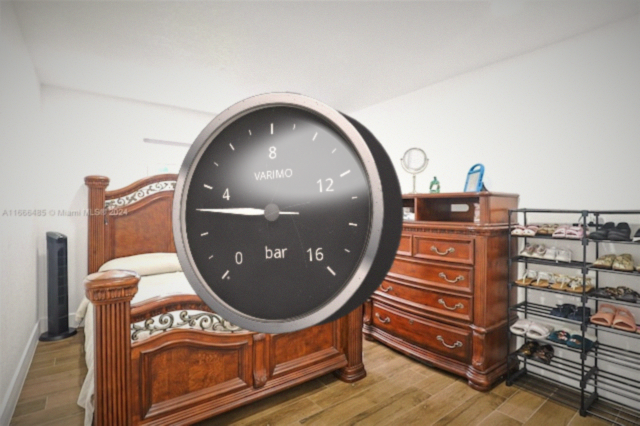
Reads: {"value": 3, "unit": "bar"}
